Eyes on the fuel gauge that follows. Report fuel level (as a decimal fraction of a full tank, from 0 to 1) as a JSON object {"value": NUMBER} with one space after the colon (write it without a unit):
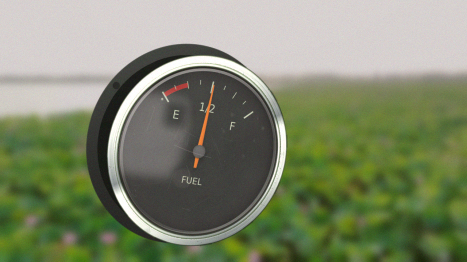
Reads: {"value": 0.5}
